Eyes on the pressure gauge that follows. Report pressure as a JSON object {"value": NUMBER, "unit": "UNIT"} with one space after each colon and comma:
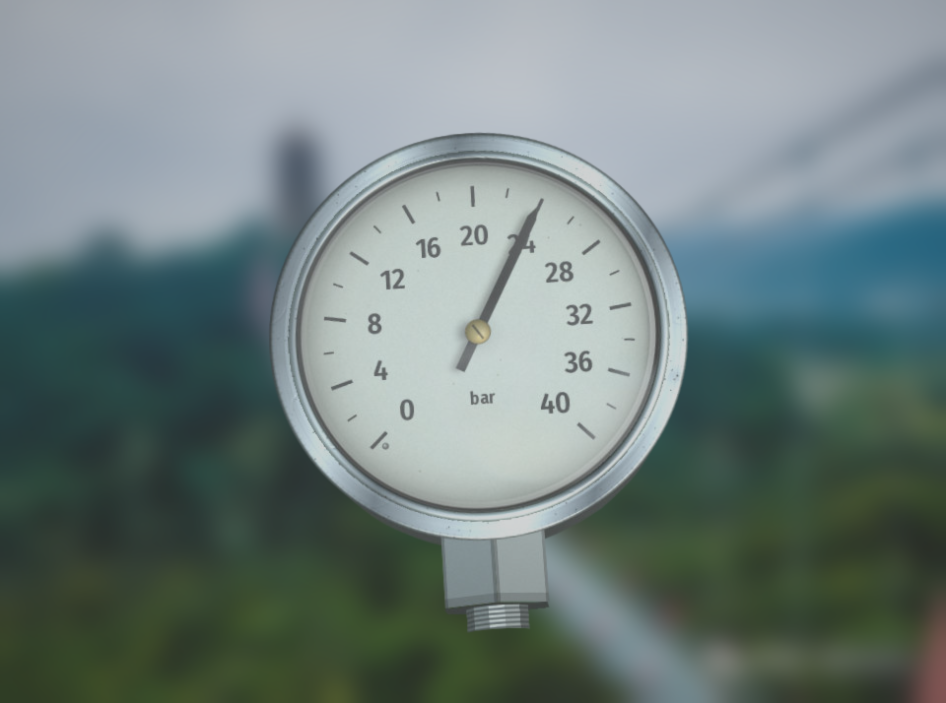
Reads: {"value": 24, "unit": "bar"}
